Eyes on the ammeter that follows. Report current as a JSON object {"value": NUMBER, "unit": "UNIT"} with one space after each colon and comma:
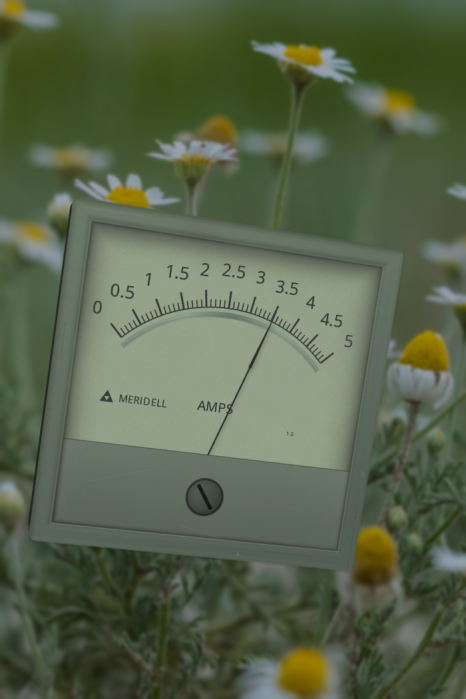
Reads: {"value": 3.5, "unit": "A"}
